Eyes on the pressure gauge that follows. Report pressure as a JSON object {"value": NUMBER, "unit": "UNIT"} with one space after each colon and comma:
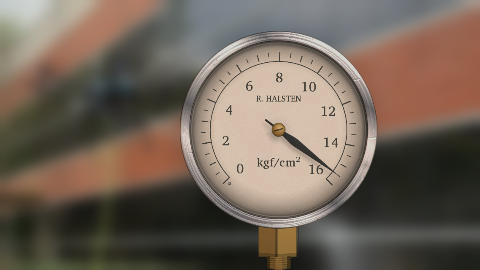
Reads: {"value": 15.5, "unit": "kg/cm²"}
